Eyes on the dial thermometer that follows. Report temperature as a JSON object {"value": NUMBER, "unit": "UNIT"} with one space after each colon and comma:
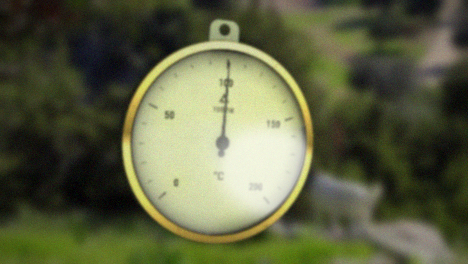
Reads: {"value": 100, "unit": "°C"}
